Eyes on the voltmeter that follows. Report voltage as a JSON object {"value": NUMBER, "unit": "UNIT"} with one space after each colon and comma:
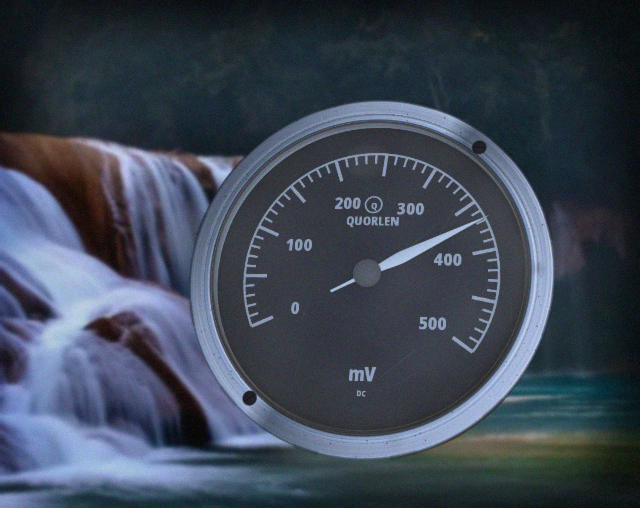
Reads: {"value": 370, "unit": "mV"}
